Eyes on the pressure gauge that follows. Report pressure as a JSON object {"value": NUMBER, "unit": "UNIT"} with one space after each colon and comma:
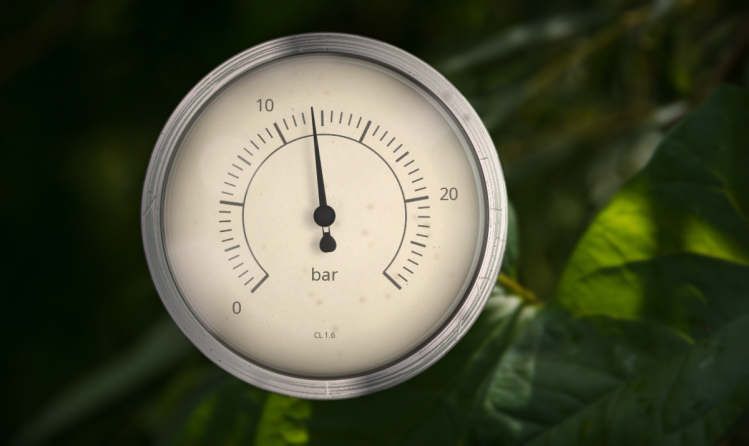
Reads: {"value": 12, "unit": "bar"}
